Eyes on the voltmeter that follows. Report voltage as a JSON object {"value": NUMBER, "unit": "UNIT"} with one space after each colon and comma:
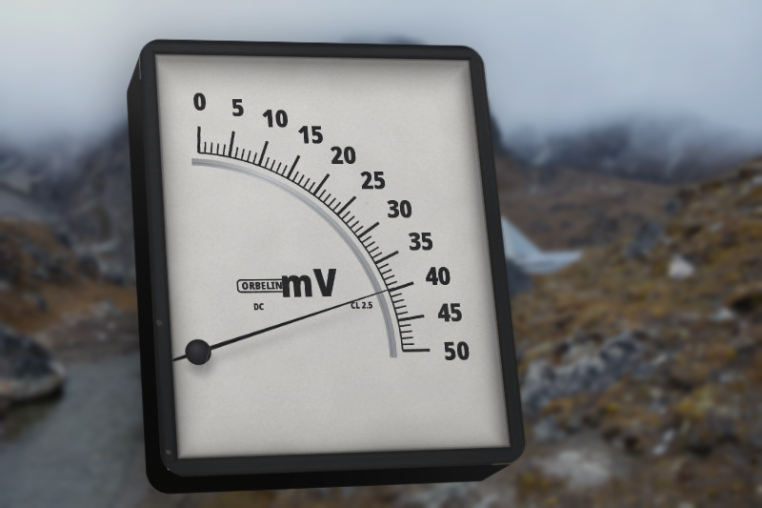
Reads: {"value": 40, "unit": "mV"}
